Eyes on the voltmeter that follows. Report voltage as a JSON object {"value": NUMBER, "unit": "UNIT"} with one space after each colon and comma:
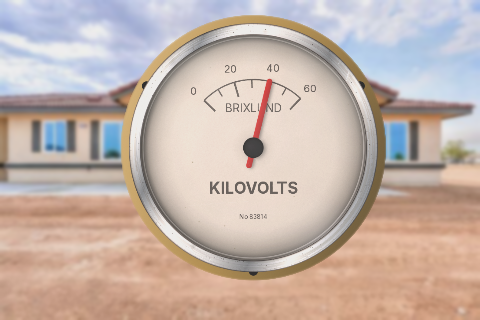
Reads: {"value": 40, "unit": "kV"}
